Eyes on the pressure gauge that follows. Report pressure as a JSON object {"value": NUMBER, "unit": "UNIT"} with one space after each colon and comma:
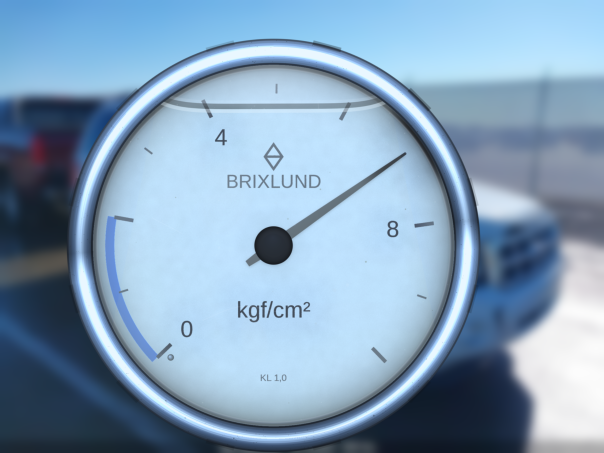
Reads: {"value": 7, "unit": "kg/cm²"}
